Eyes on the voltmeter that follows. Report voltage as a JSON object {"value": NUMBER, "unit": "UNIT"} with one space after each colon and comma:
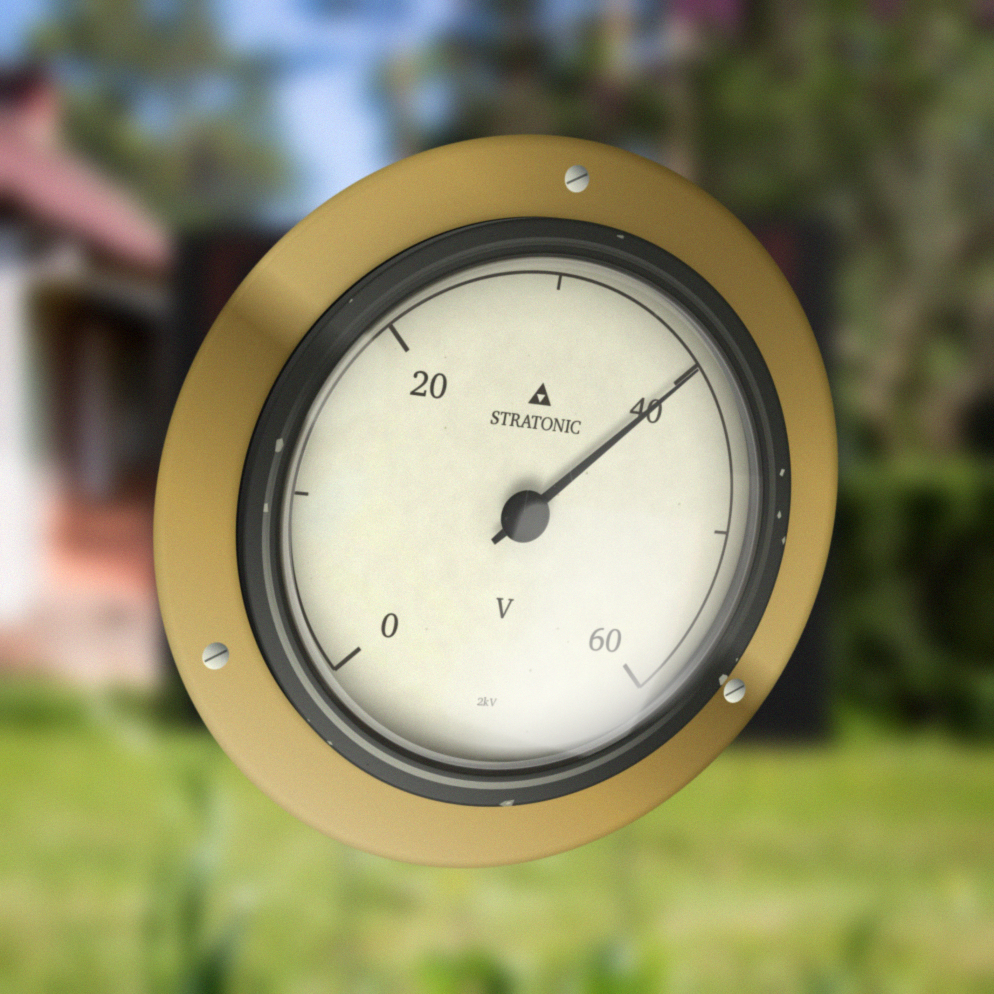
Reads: {"value": 40, "unit": "V"}
